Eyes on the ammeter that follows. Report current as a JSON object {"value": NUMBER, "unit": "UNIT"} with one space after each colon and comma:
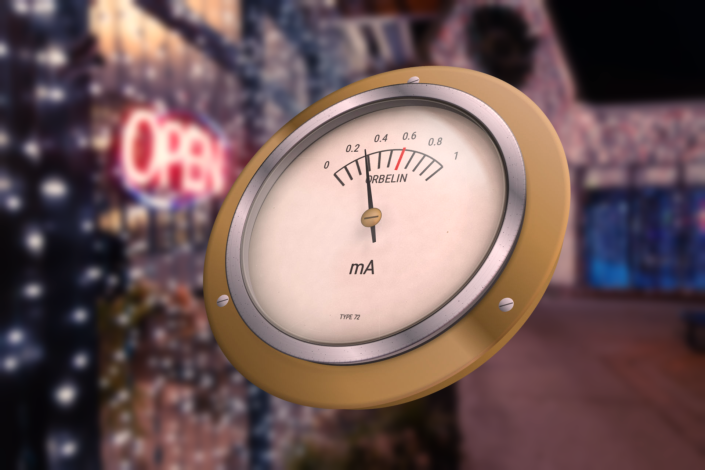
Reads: {"value": 0.3, "unit": "mA"}
